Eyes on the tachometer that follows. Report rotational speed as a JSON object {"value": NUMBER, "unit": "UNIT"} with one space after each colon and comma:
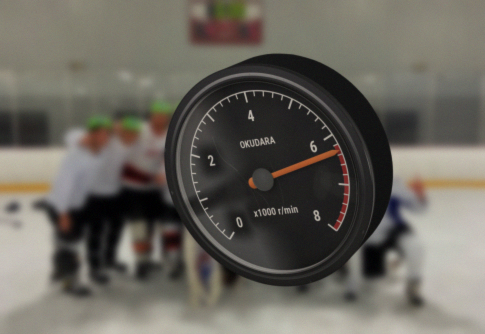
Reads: {"value": 6300, "unit": "rpm"}
